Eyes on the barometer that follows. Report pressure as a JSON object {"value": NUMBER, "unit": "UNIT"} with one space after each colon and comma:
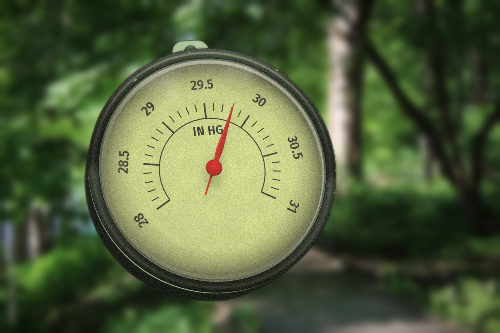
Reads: {"value": 29.8, "unit": "inHg"}
